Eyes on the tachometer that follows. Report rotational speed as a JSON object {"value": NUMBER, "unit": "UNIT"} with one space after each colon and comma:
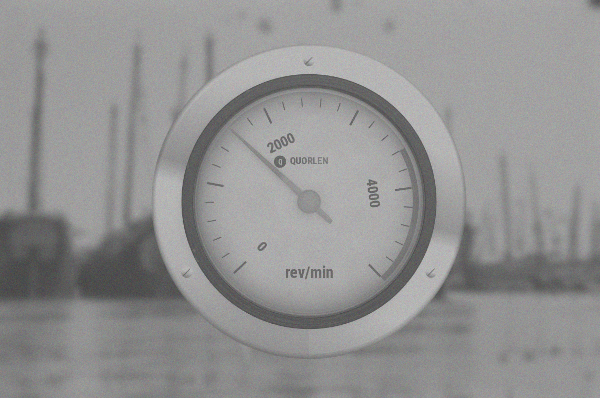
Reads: {"value": 1600, "unit": "rpm"}
